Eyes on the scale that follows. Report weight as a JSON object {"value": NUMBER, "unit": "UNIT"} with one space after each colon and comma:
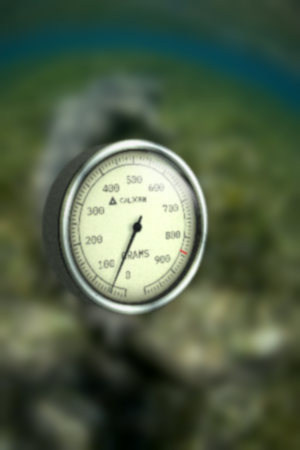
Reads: {"value": 50, "unit": "g"}
